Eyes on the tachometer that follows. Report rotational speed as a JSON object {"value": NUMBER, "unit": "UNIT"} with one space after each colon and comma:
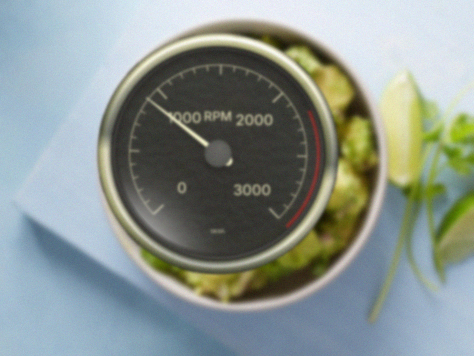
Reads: {"value": 900, "unit": "rpm"}
